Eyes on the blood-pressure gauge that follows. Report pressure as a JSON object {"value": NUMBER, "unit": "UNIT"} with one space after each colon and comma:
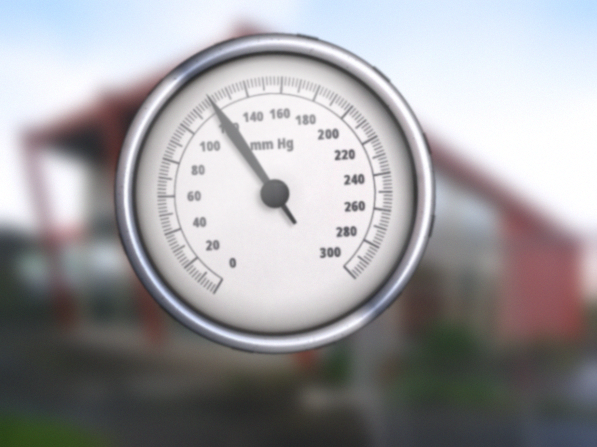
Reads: {"value": 120, "unit": "mmHg"}
